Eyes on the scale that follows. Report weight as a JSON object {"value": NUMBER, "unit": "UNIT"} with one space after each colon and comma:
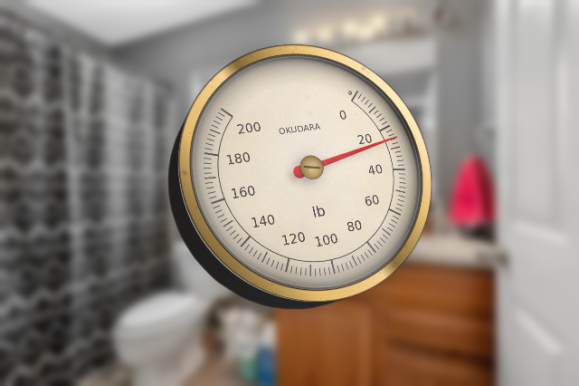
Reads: {"value": 26, "unit": "lb"}
